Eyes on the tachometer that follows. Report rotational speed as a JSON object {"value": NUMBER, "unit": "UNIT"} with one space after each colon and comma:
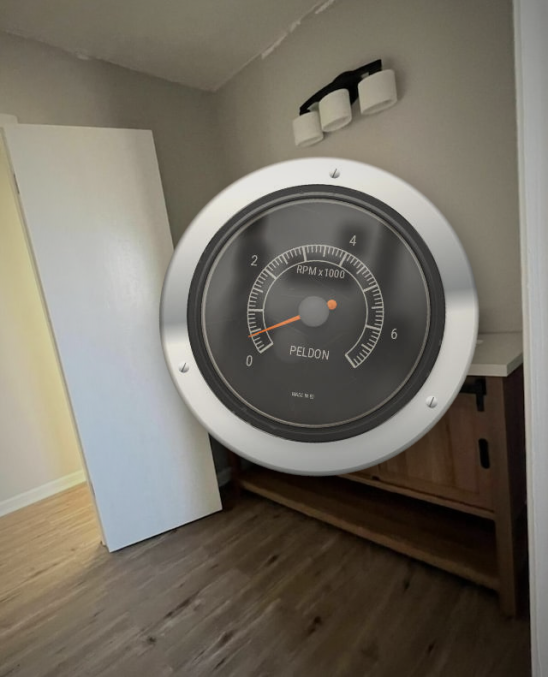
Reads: {"value": 400, "unit": "rpm"}
